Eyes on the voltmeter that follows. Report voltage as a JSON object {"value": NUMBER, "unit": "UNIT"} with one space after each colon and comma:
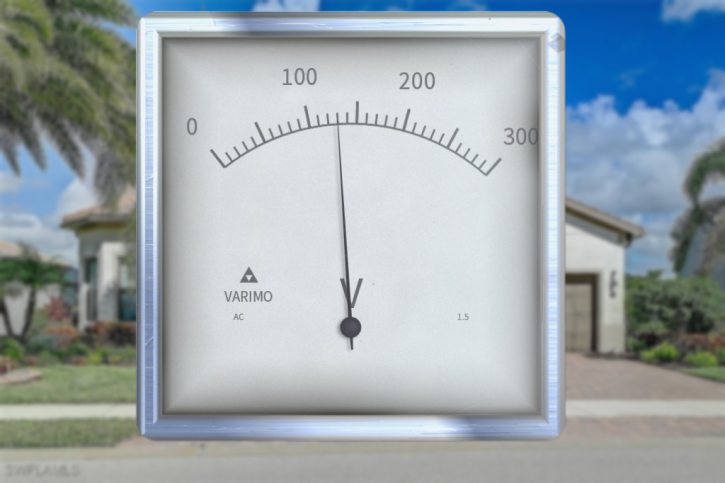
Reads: {"value": 130, "unit": "V"}
